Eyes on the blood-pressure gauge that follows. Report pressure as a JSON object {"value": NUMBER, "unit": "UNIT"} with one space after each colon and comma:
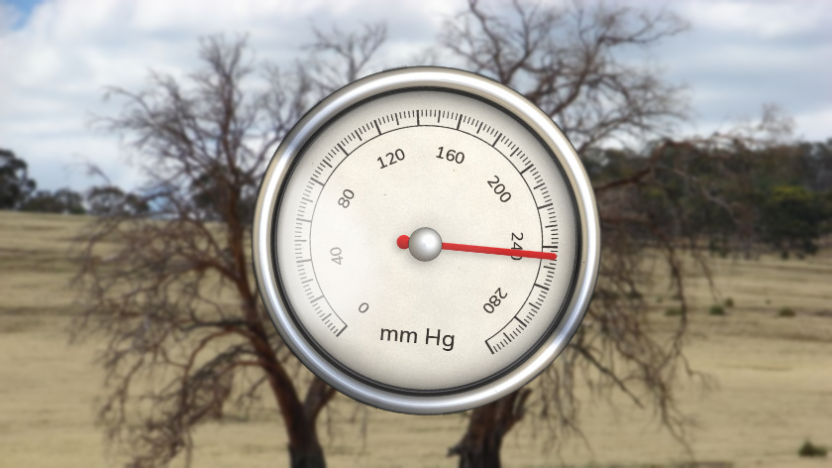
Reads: {"value": 244, "unit": "mmHg"}
